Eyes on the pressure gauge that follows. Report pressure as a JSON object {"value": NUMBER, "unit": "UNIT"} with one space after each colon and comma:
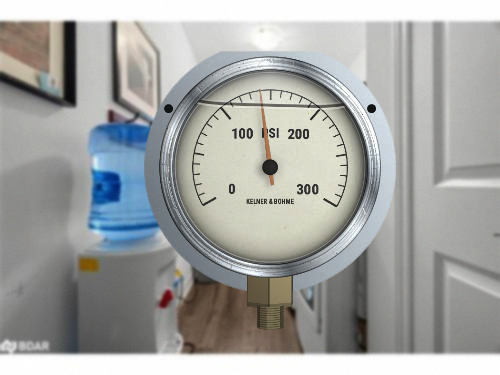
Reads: {"value": 140, "unit": "psi"}
